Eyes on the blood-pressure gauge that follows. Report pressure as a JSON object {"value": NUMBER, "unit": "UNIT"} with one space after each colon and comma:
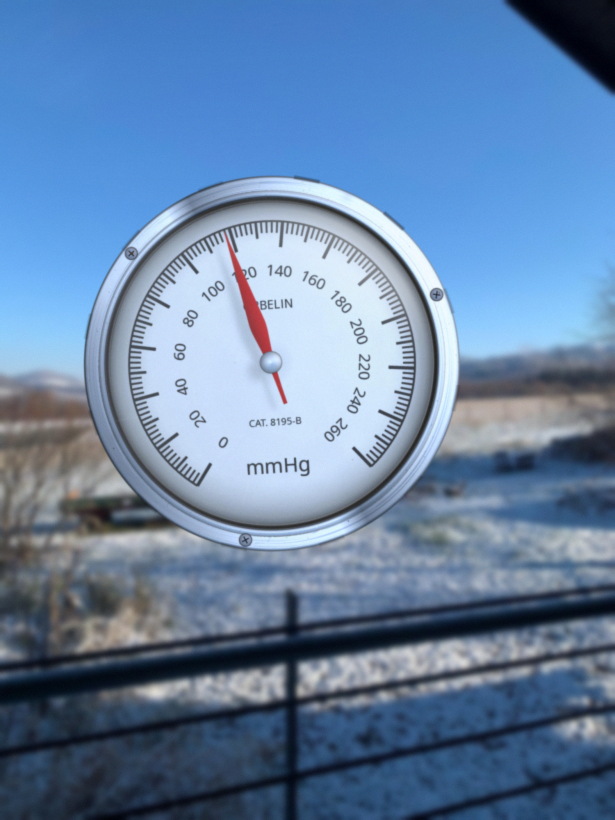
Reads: {"value": 118, "unit": "mmHg"}
